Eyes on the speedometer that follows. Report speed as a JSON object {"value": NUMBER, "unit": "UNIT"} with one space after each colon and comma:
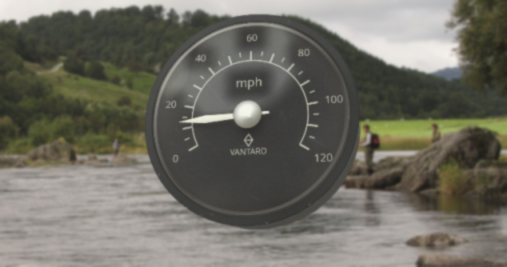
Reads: {"value": 12.5, "unit": "mph"}
